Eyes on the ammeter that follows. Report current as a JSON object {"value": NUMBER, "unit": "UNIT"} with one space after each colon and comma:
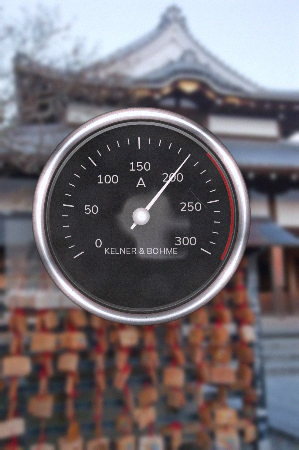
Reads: {"value": 200, "unit": "A"}
